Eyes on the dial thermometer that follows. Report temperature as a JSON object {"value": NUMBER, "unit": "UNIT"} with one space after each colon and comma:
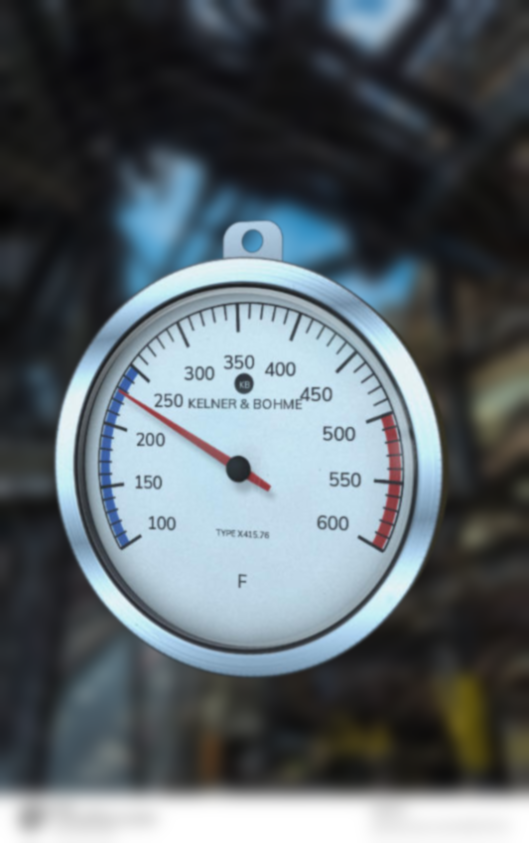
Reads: {"value": 230, "unit": "°F"}
